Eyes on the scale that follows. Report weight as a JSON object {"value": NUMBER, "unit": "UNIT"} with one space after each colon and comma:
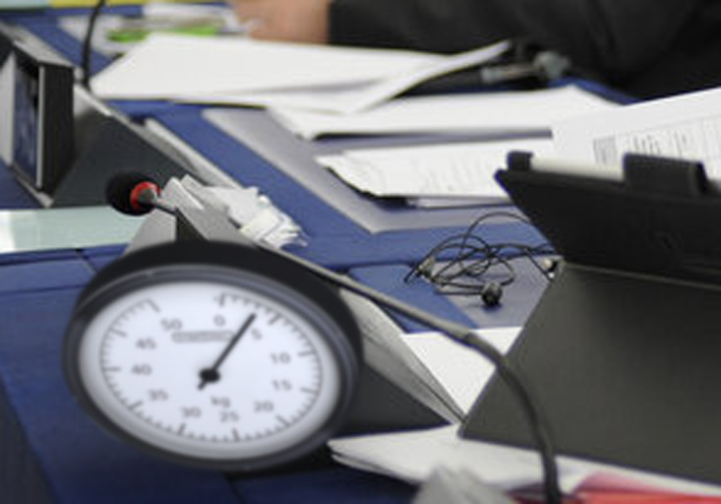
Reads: {"value": 3, "unit": "kg"}
